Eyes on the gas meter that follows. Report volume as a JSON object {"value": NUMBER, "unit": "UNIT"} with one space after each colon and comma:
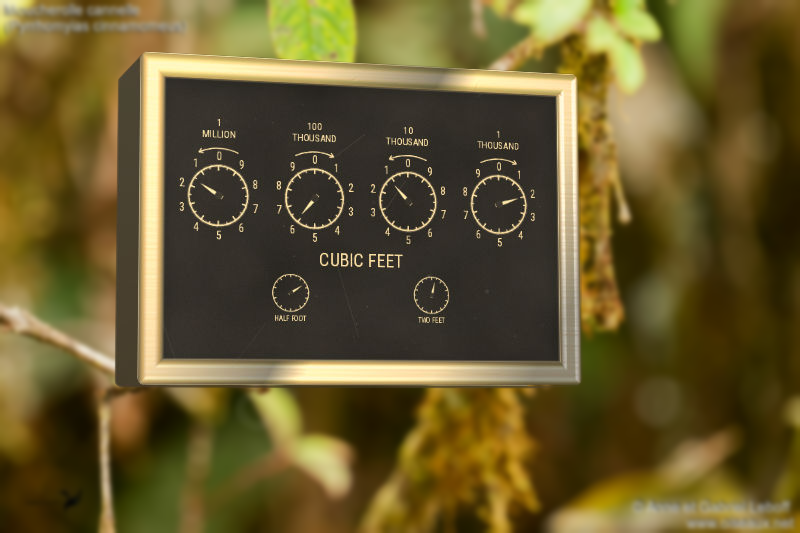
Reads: {"value": 161200, "unit": "ft³"}
